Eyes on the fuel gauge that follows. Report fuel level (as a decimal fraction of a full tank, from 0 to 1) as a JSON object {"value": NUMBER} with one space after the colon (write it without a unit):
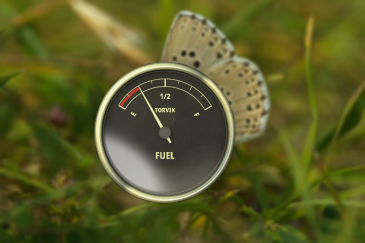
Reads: {"value": 0.25}
